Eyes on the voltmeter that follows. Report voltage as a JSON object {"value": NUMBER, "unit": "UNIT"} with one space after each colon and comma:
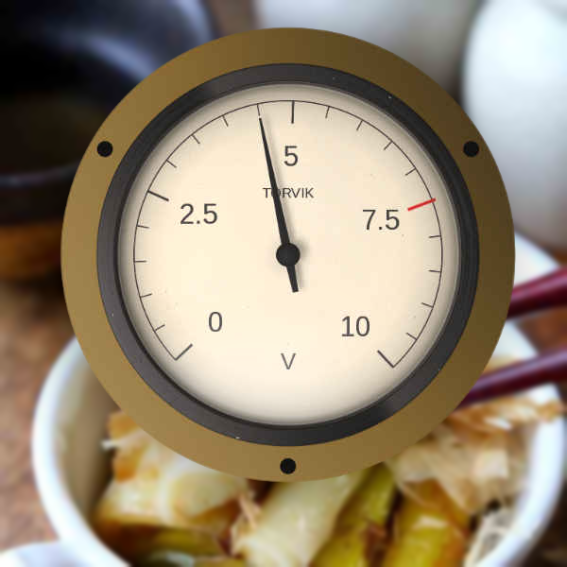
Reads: {"value": 4.5, "unit": "V"}
